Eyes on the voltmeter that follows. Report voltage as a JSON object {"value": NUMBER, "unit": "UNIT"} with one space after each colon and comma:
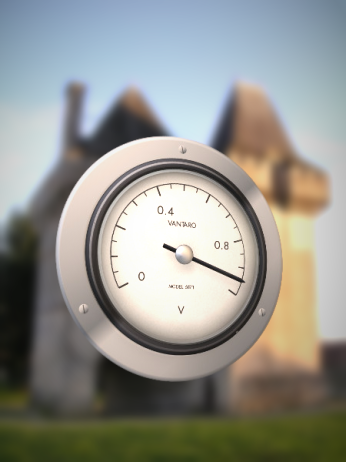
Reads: {"value": 0.95, "unit": "V"}
